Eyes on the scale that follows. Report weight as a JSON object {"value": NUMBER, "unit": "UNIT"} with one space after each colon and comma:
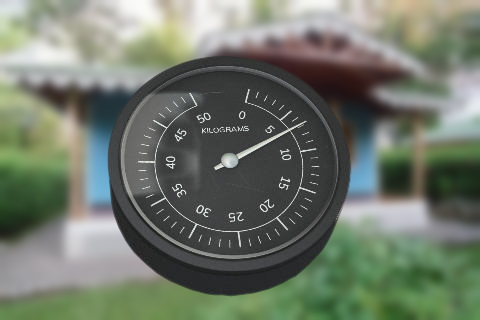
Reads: {"value": 7, "unit": "kg"}
